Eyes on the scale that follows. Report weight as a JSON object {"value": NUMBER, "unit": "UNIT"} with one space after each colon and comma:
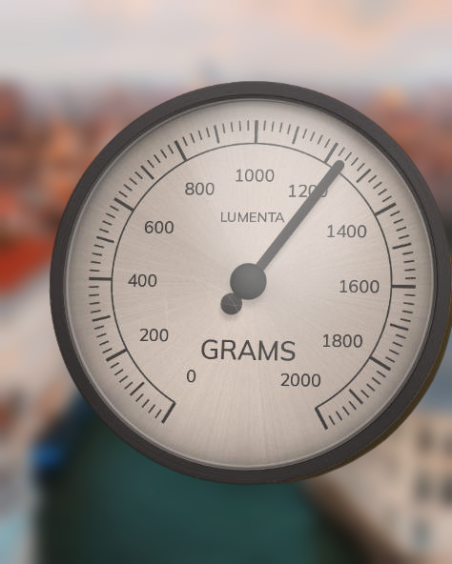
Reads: {"value": 1240, "unit": "g"}
